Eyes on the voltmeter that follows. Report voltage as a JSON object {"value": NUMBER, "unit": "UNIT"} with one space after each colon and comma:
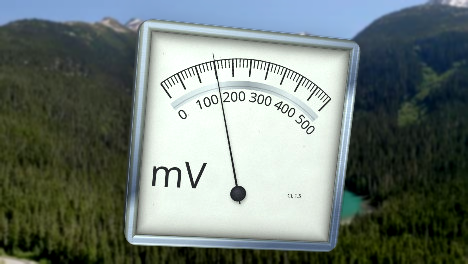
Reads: {"value": 150, "unit": "mV"}
